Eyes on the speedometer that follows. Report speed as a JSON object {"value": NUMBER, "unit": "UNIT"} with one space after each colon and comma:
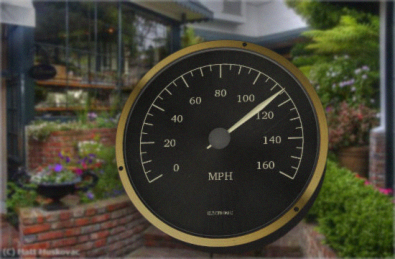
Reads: {"value": 115, "unit": "mph"}
